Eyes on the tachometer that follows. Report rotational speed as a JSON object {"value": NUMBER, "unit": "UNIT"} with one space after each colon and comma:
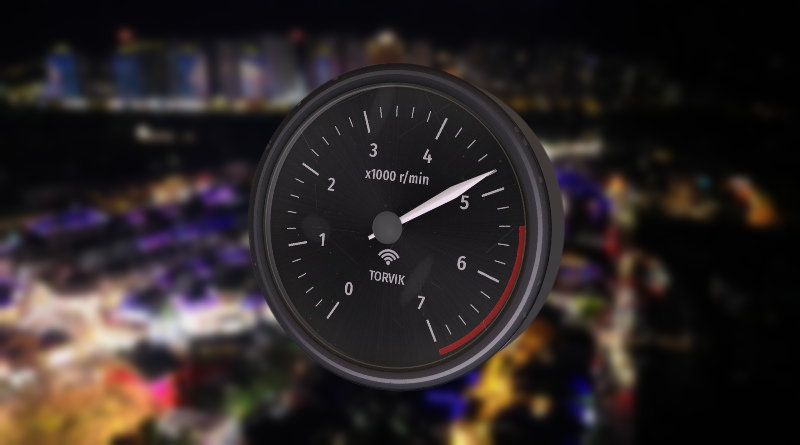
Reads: {"value": 4800, "unit": "rpm"}
